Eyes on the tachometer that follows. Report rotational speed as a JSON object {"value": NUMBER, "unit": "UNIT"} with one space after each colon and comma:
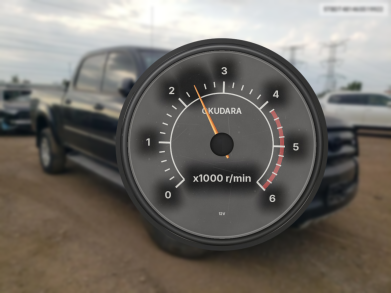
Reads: {"value": 2400, "unit": "rpm"}
